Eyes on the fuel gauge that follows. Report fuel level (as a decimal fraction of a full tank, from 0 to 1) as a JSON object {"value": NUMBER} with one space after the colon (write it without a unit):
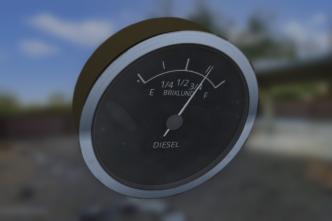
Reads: {"value": 0.75}
